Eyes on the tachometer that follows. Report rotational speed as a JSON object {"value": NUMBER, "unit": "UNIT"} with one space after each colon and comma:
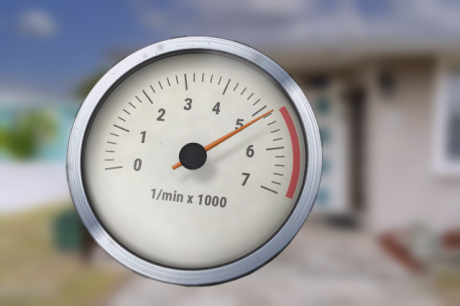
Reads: {"value": 5200, "unit": "rpm"}
